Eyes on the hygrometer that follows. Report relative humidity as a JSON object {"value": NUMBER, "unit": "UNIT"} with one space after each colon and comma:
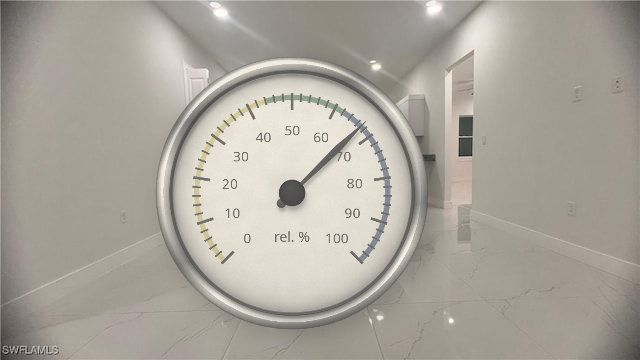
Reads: {"value": 67, "unit": "%"}
